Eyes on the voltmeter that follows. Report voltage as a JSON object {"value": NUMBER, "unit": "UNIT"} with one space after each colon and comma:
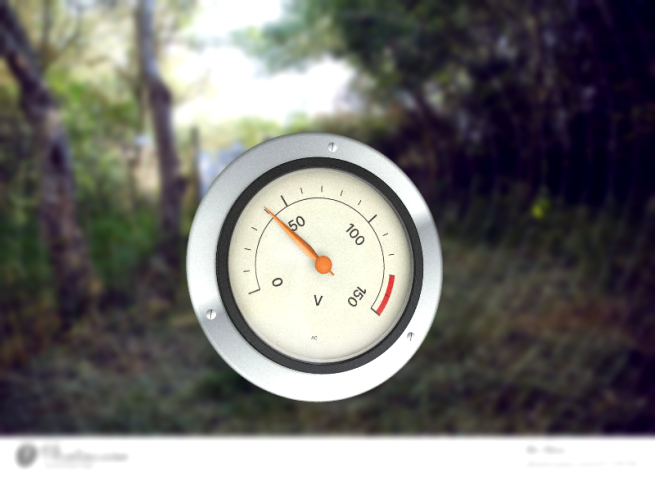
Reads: {"value": 40, "unit": "V"}
